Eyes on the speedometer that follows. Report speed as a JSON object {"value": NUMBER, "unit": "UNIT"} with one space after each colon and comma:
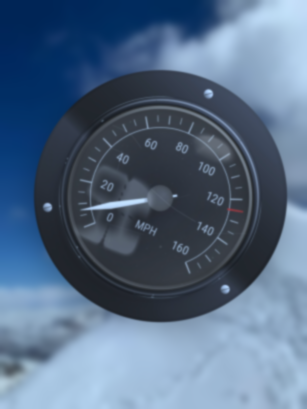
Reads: {"value": 7.5, "unit": "mph"}
